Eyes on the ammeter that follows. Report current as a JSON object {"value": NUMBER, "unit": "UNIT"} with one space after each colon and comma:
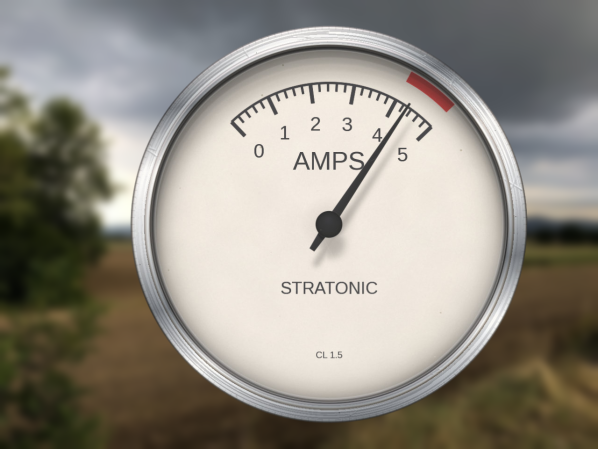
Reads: {"value": 4.3, "unit": "A"}
